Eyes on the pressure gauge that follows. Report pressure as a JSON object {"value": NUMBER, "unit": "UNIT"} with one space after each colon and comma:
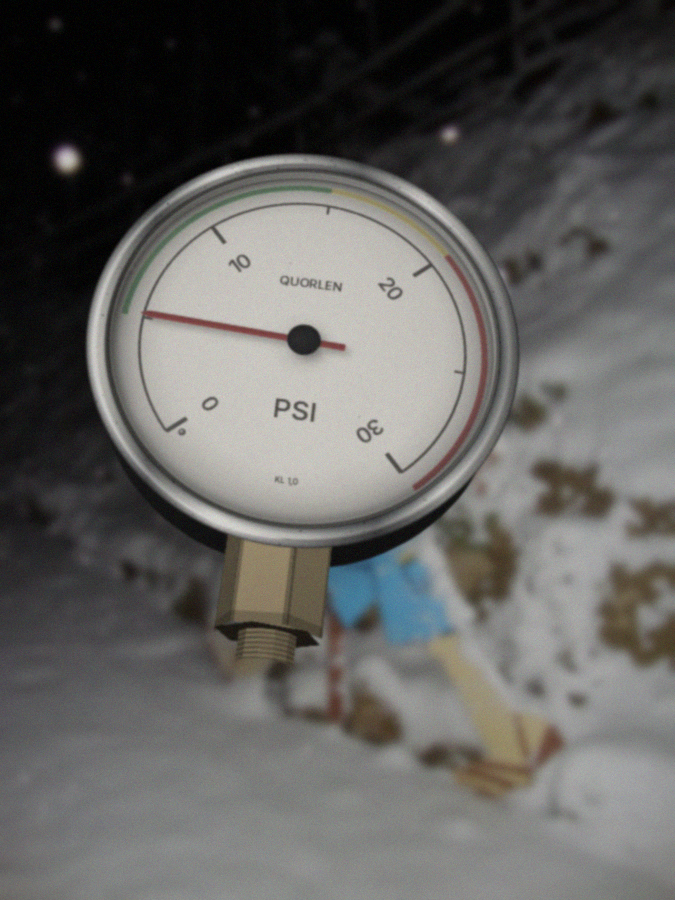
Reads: {"value": 5, "unit": "psi"}
